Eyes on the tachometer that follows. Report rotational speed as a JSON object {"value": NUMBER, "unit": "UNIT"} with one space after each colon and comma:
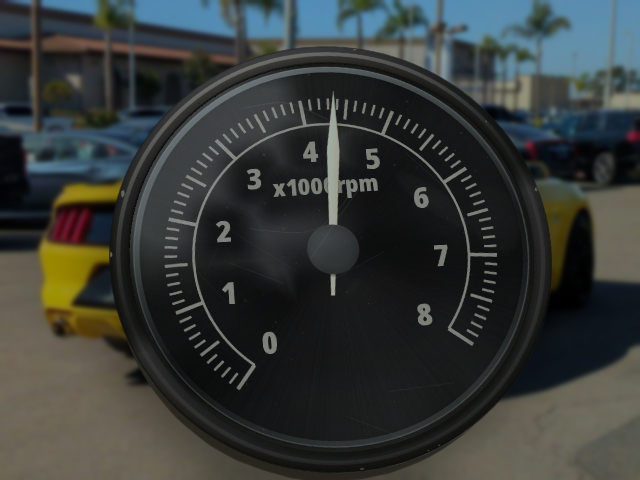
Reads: {"value": 4350, "unit": "rpm"}
